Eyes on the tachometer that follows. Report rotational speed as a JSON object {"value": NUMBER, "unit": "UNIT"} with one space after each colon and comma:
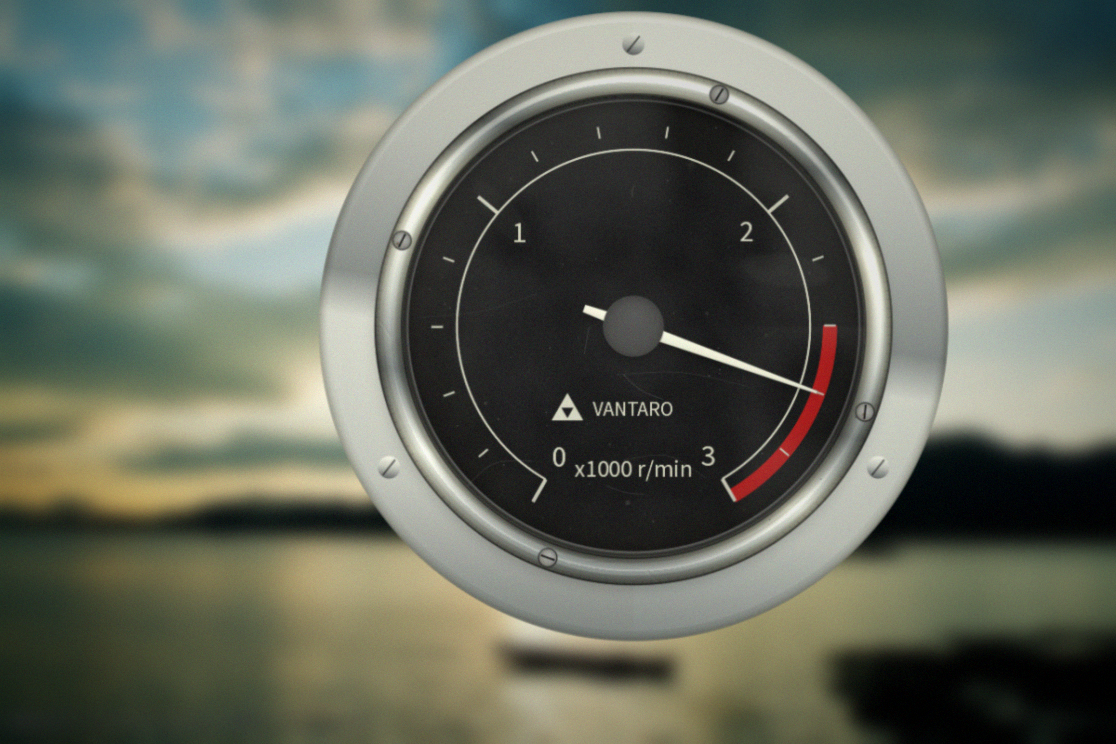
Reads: {"value": 2600, "unit": "rpm"}
